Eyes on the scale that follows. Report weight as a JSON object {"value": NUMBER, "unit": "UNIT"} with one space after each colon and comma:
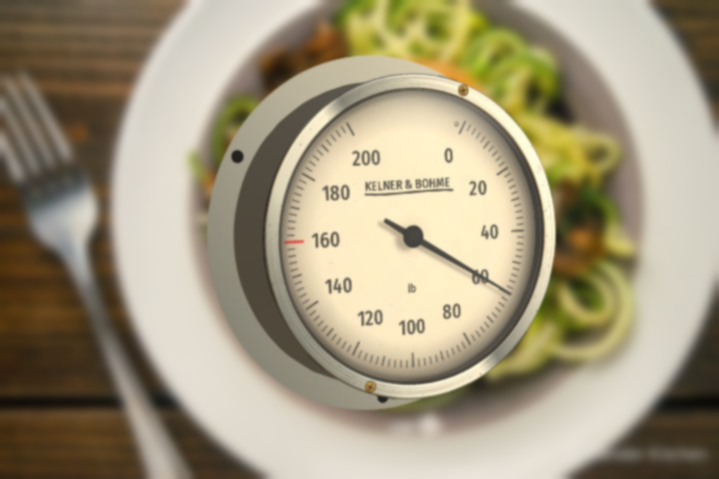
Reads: {"value": 60, "unit": "lb"}
